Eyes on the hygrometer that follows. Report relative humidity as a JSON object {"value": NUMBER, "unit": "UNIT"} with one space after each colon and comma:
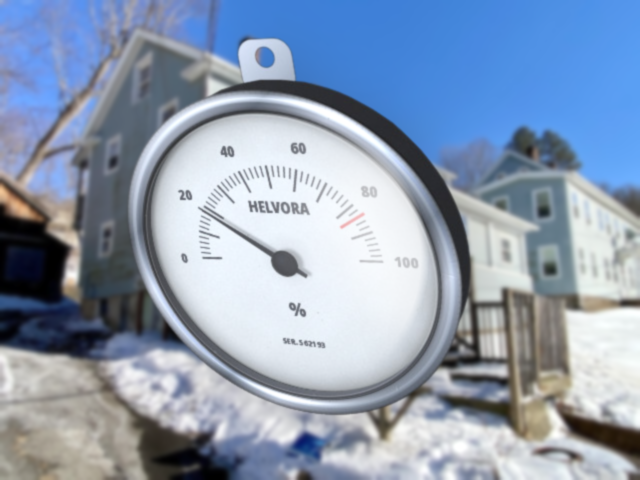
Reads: {"value": 20, "unit": "%"}
